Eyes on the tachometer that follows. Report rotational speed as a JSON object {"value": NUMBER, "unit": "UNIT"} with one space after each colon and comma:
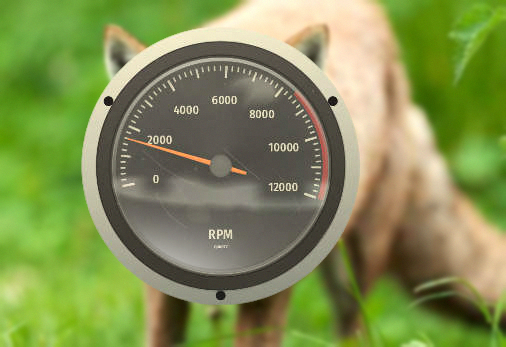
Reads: {"value": 1600, "unit": "rpm"}
